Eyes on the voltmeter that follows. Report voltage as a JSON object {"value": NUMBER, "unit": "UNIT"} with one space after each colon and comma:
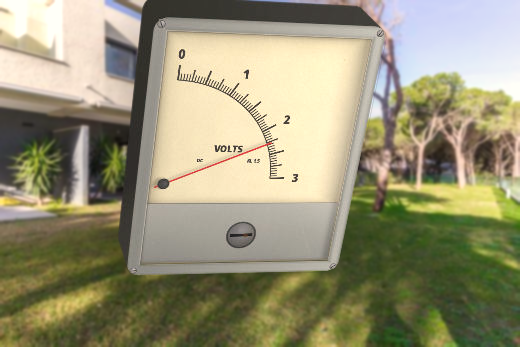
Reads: {"value": 2.25, "unit": "V"}
